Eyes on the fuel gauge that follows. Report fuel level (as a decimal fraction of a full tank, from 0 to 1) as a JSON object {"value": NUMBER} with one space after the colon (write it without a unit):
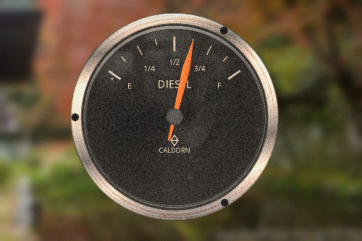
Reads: {"value": 0.625}
